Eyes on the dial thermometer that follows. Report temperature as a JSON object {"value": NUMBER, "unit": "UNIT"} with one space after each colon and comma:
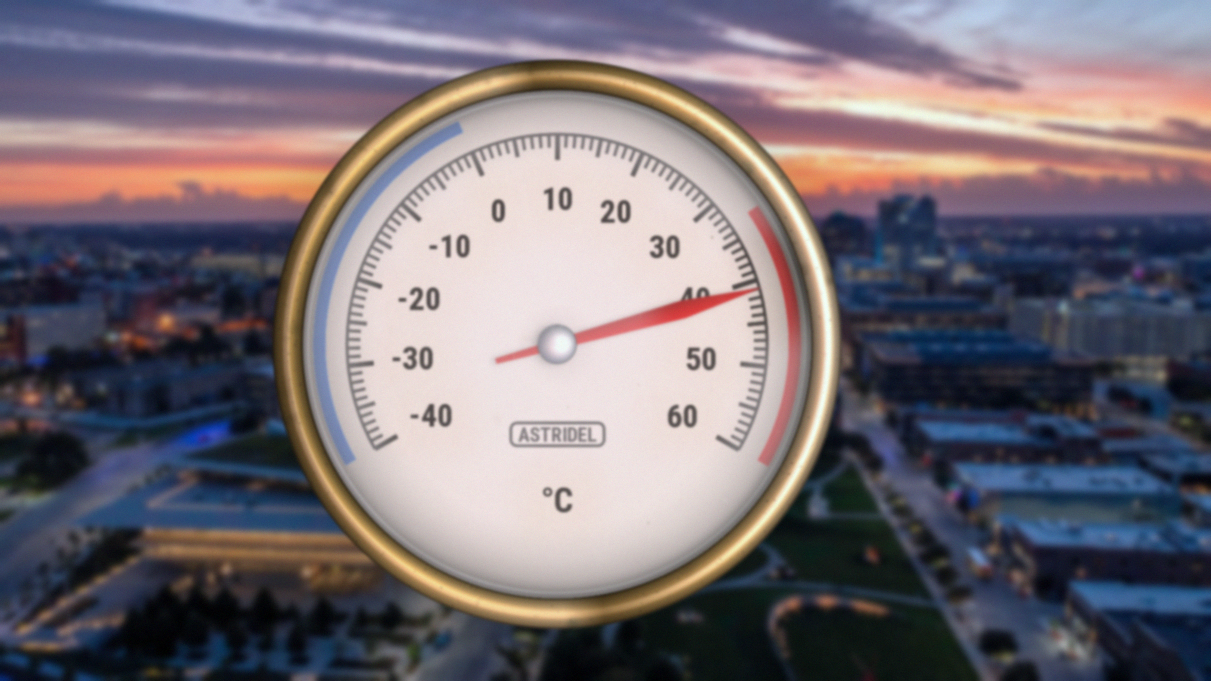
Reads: {"value": 41, "unit": "°C"}
